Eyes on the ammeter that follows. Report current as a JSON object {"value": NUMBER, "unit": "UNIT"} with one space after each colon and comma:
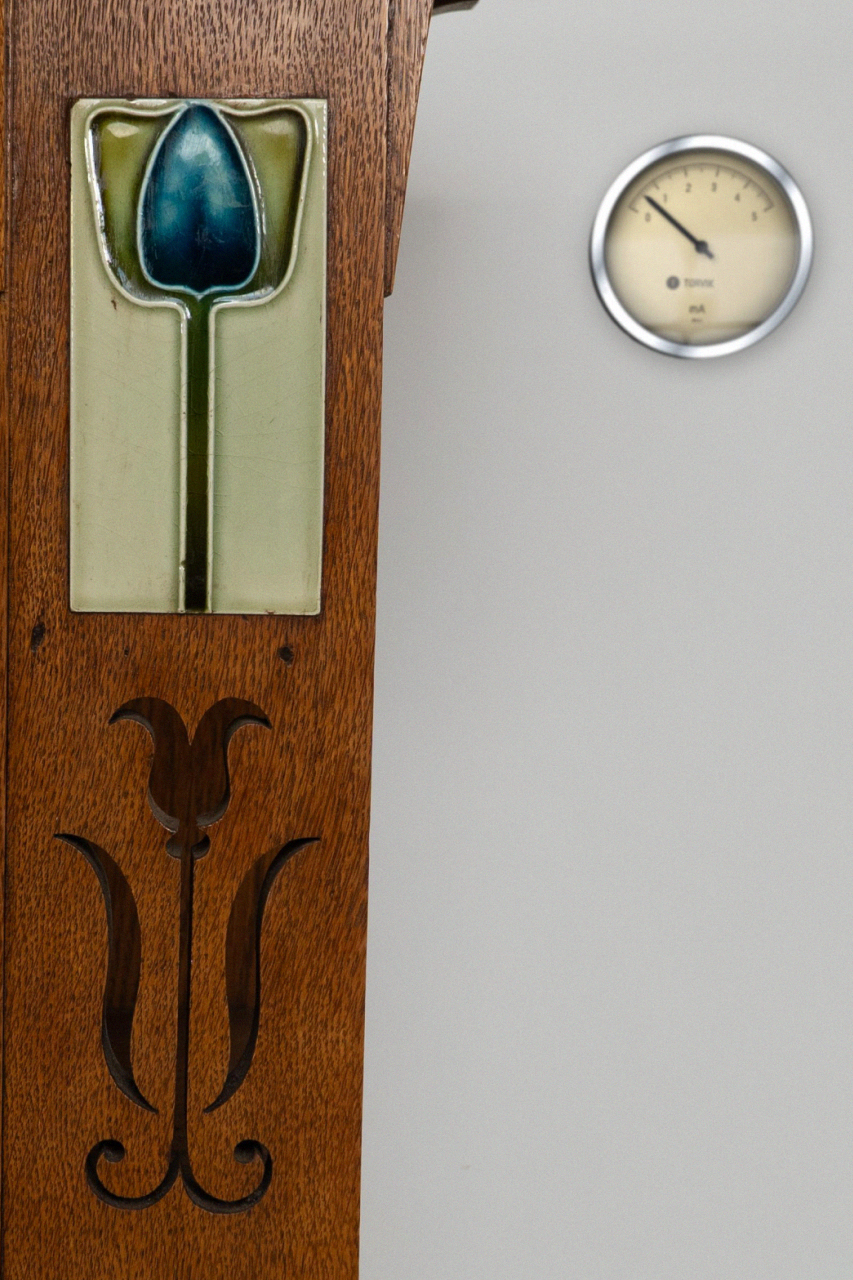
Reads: {"value": 0.5, "unit": "mA"}
